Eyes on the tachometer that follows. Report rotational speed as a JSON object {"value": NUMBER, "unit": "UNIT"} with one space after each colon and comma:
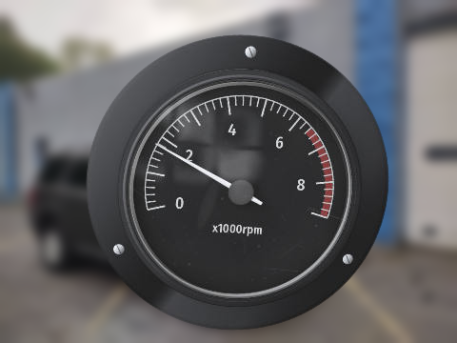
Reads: {"value": 1800, "unit": "rpm"}
